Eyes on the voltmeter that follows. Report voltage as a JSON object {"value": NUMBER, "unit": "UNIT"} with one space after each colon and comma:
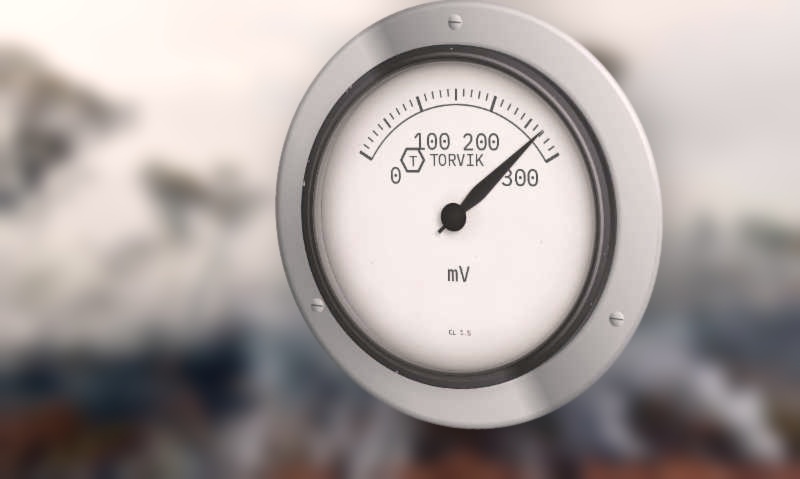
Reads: {"value": 270, "unit": "mV"}
